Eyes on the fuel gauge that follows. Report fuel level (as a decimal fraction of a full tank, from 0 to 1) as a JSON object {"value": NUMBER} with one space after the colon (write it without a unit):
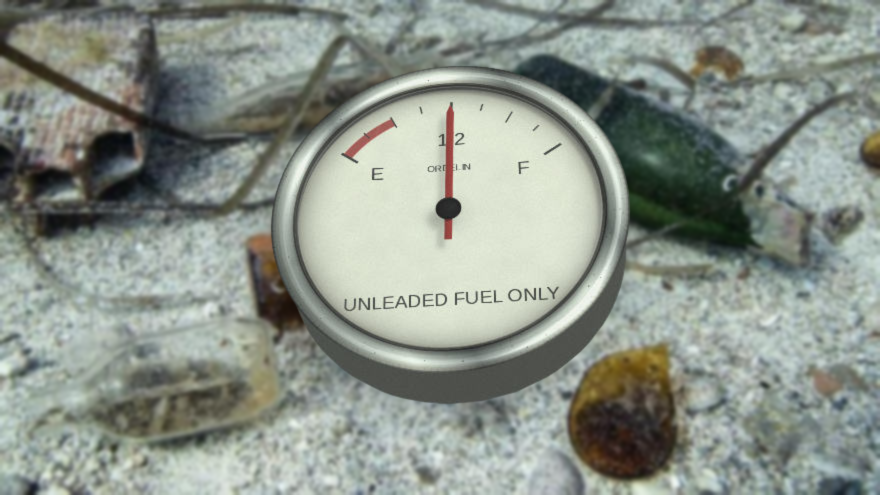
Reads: {"value": 0.5}
